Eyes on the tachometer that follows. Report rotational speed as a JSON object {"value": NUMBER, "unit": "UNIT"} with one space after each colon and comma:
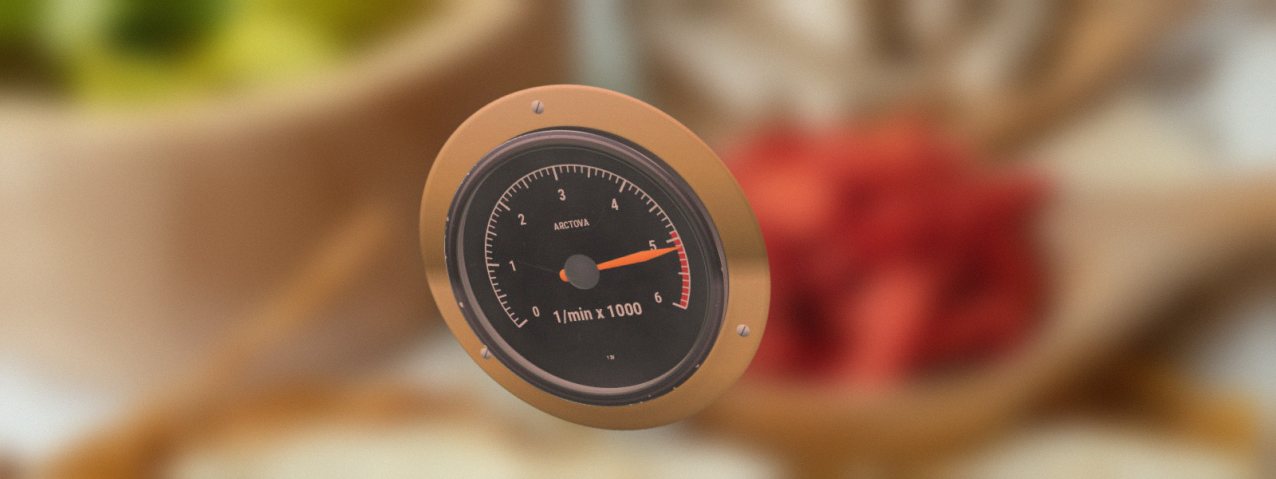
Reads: {"value": 5100, "unit": "rpm"}
